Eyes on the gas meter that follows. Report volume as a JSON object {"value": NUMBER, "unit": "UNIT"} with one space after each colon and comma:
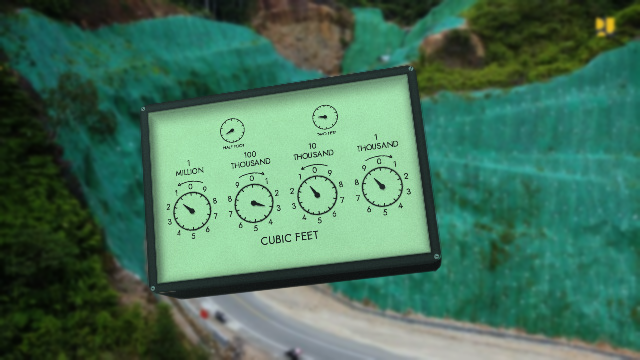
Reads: {"value": 130900, "unit": "ft³"}
